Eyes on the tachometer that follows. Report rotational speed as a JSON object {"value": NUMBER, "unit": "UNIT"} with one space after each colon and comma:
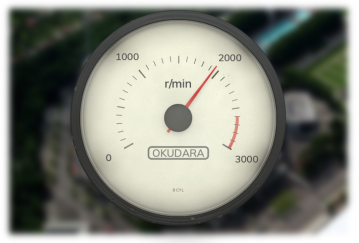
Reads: {"value": 1950, "unit": "rpm"}
